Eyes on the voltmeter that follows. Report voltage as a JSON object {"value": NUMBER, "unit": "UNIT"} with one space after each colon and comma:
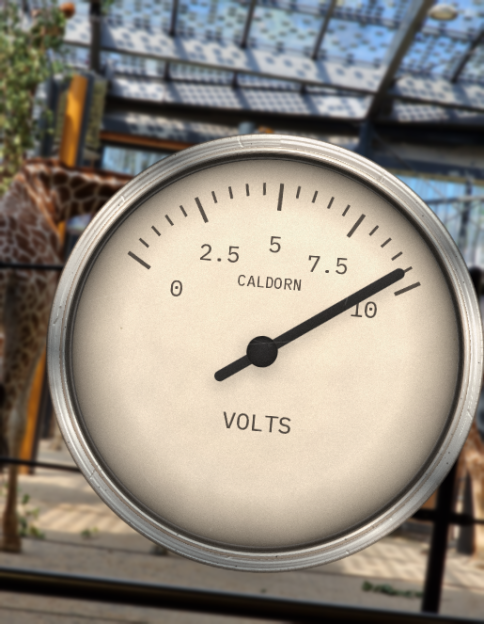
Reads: {"value": 9.5, "unit": "V"}
